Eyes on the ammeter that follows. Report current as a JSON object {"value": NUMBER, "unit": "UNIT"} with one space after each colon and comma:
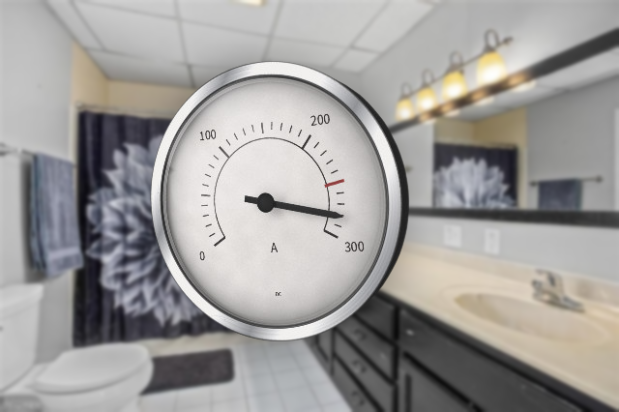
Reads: {"value": 280, "unit": "A"}
